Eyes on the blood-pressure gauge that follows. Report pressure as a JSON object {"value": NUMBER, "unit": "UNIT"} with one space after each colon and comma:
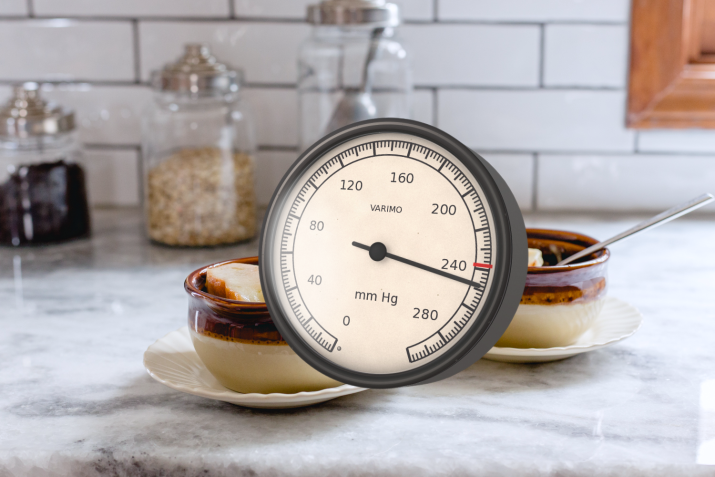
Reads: {"value": 248, "unit": "mmHg"}
